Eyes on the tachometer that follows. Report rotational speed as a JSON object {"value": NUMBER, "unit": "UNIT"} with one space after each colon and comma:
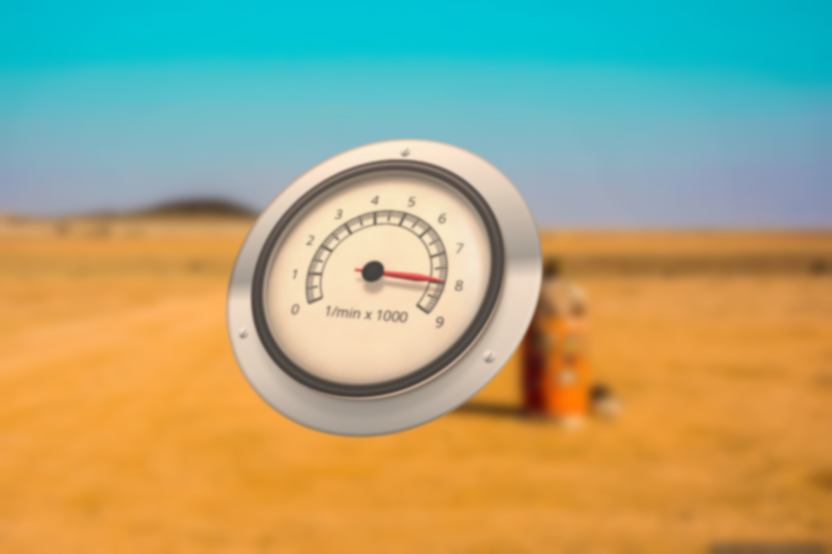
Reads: {"value": 8000, "unit": "rpm"}
